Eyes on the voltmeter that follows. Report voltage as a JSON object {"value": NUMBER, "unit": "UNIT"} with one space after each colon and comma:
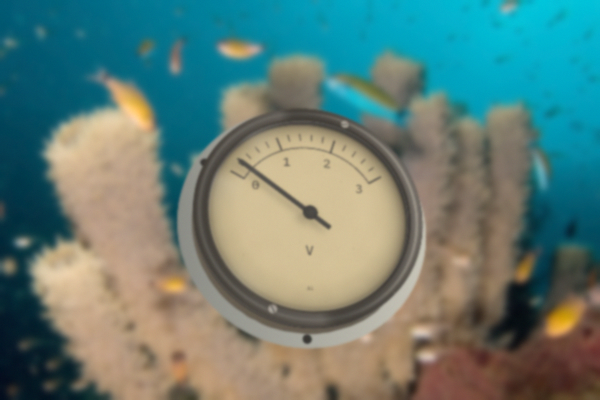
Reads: {"value": 0.2, "unit": "V"}
